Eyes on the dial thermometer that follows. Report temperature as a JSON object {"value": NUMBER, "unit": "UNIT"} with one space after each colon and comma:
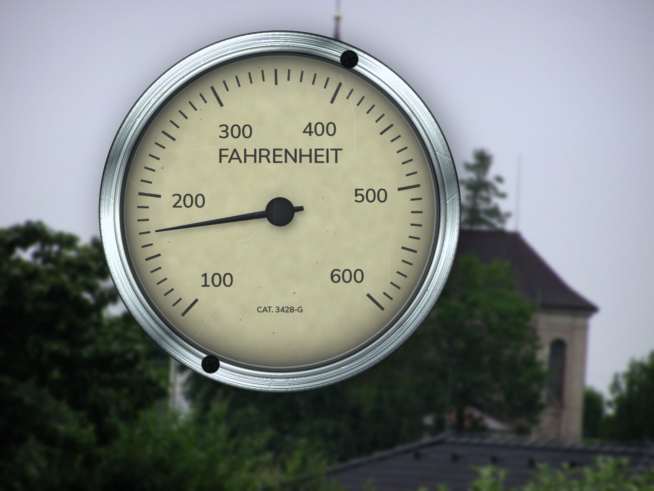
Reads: {"value": 170, "unit": "°F"}
